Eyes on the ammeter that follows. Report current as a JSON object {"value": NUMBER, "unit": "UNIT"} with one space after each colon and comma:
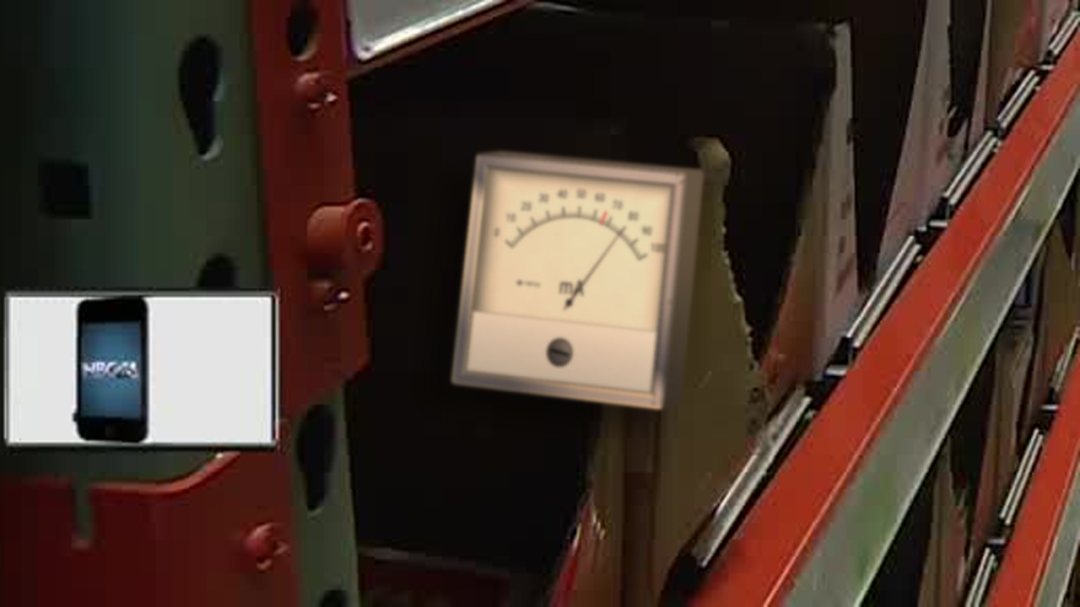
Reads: {"value": 80, "unit": "mA"}
